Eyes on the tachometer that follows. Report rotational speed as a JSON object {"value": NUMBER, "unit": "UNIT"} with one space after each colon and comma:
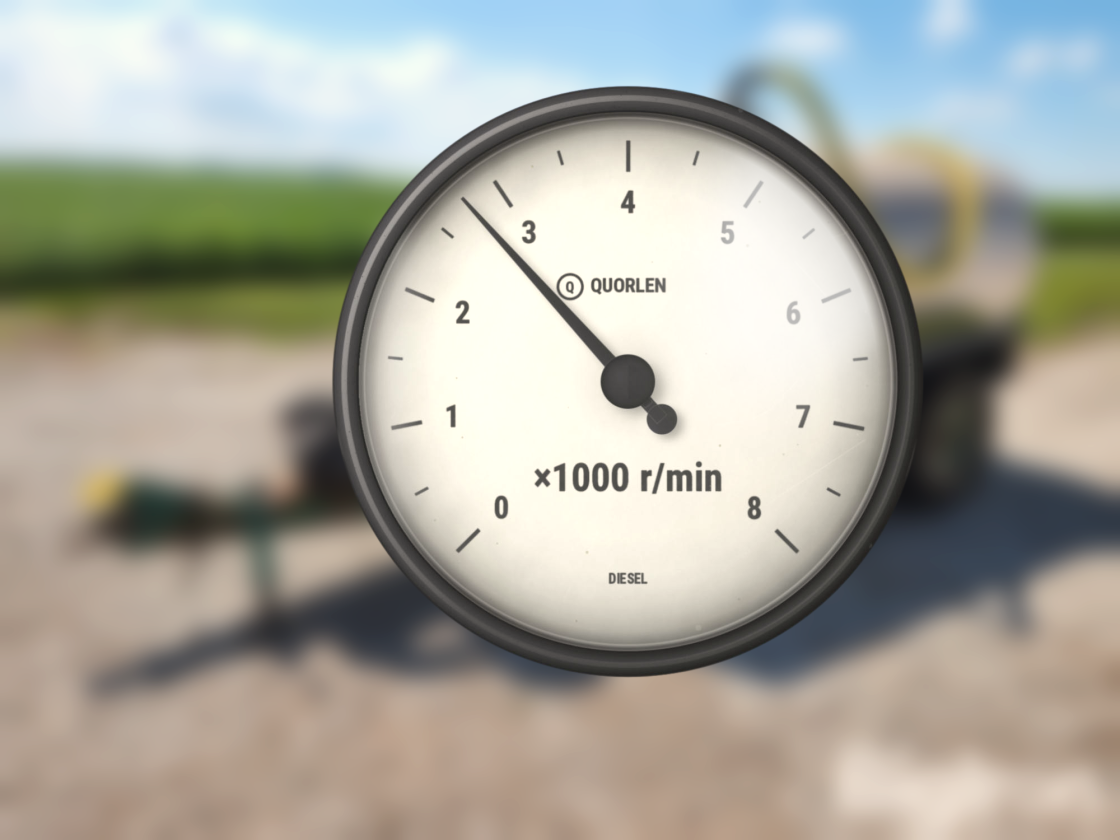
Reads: {"value": 2750, "unit": "rpm"}
